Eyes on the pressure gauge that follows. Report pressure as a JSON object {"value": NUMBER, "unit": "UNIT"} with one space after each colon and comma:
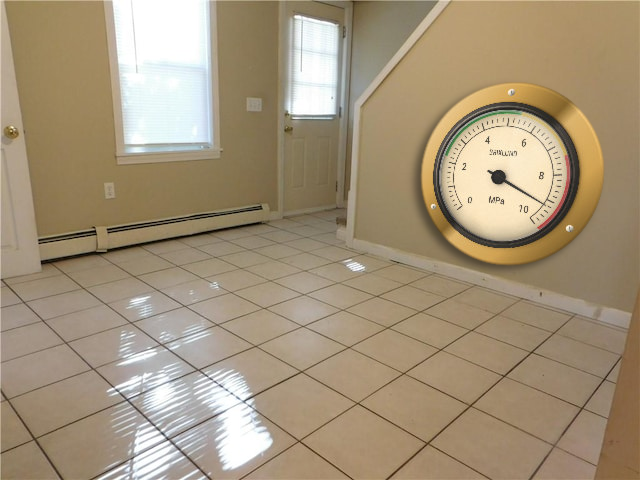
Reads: {"value": 9.2, "unit": "MPa"}
